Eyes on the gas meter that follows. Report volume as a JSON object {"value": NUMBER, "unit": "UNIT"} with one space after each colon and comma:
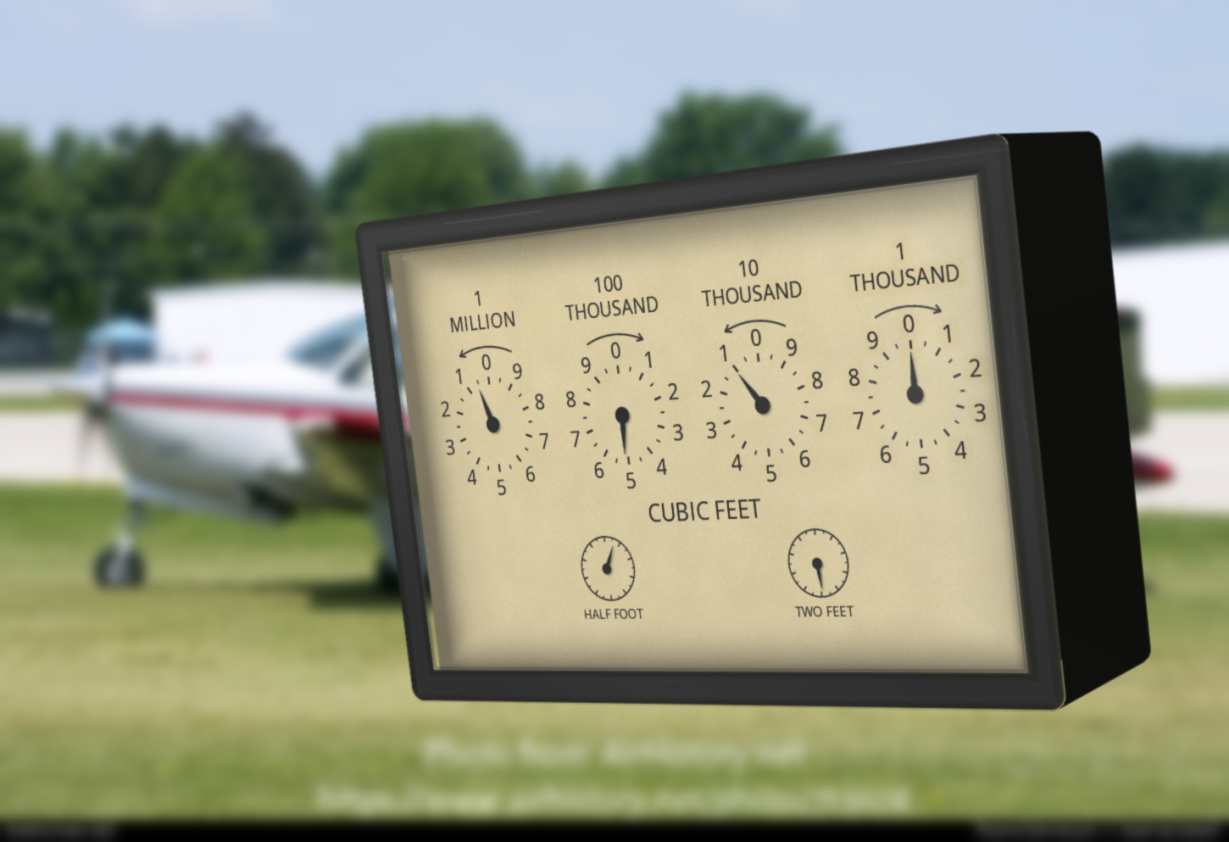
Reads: {"value": 51000, "unit": "ft³"}
